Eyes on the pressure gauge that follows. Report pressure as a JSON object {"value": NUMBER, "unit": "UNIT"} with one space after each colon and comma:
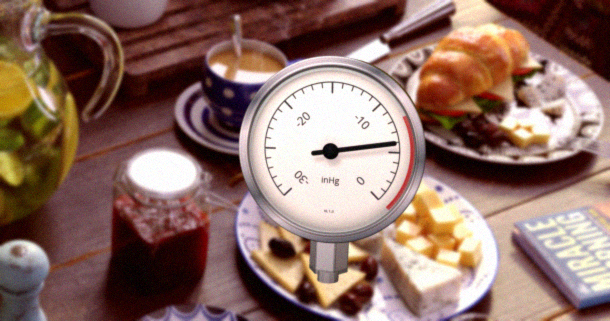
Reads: {"value": -6, "unit": "inHg"}
